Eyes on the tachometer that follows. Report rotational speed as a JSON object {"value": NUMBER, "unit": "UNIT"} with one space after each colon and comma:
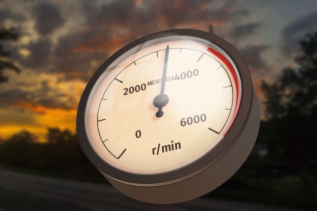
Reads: {"value": 3250, "unit": "rpm"}
